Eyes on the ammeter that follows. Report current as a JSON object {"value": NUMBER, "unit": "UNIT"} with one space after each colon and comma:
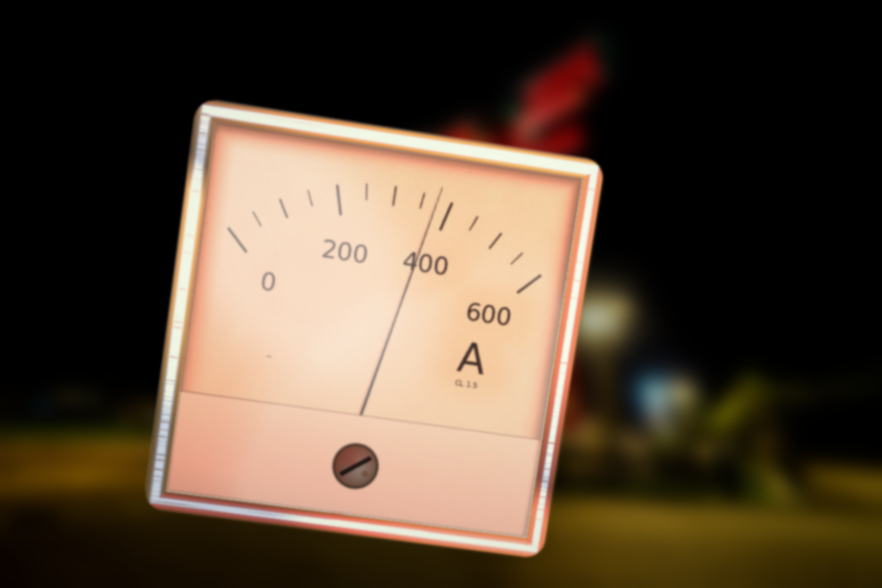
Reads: {"value": 375, "unit": "A"}
